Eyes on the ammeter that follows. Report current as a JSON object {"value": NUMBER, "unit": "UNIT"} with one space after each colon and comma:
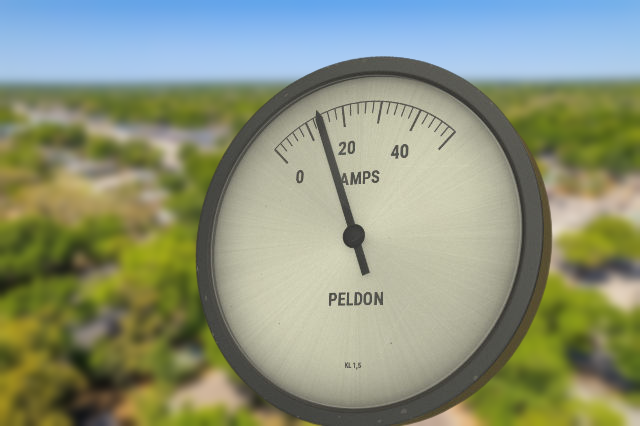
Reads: {"value": 14, "unit": "A"}
